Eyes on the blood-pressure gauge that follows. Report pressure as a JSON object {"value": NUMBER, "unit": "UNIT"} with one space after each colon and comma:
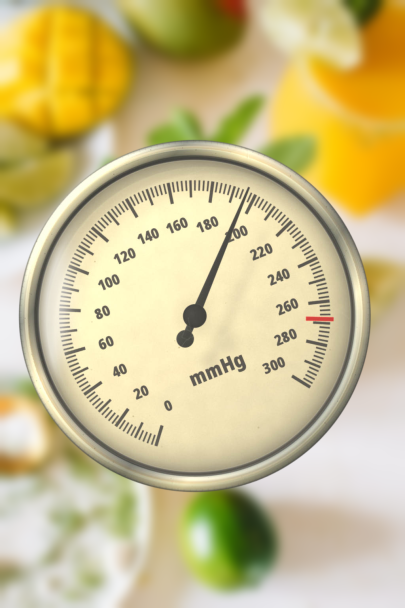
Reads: {"value": 196, "unit": "mmHg"}
